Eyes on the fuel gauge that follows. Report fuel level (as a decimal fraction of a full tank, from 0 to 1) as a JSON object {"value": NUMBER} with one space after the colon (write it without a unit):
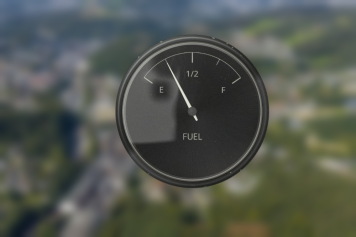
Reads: {"value": 0.25}
